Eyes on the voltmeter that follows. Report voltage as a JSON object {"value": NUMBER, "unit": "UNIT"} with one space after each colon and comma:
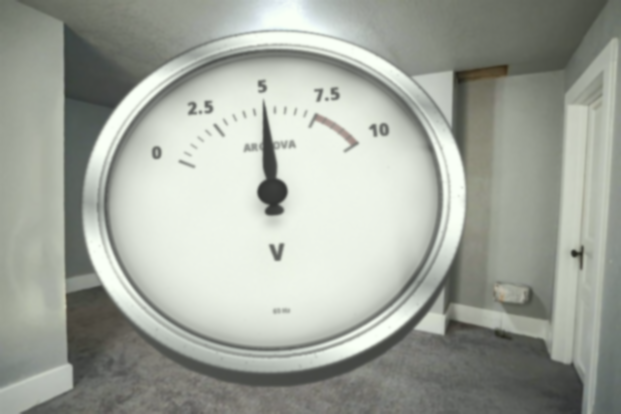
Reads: {"value": 5, "unit": "V"}
